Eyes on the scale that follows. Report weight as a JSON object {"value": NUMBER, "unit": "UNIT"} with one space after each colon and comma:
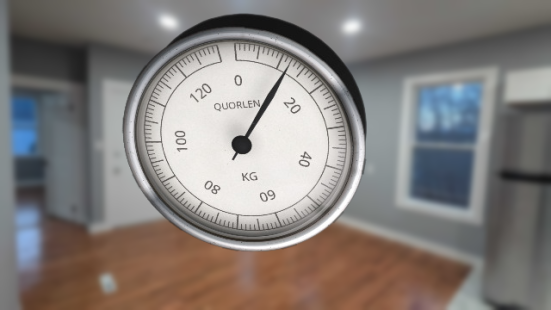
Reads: {"value": 12, "unit": "kg"}
